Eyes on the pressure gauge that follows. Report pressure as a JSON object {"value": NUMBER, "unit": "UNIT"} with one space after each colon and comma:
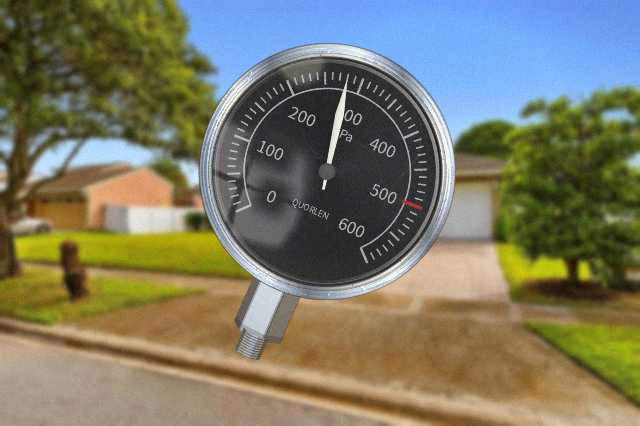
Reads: {"value": 280, "unit": "kPa"}
